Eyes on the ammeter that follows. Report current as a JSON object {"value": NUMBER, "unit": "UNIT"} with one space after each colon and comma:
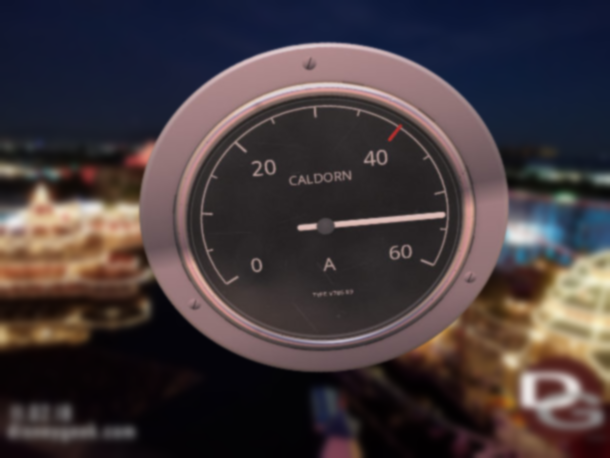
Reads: {"value": 52.5, "unit": "A"}
